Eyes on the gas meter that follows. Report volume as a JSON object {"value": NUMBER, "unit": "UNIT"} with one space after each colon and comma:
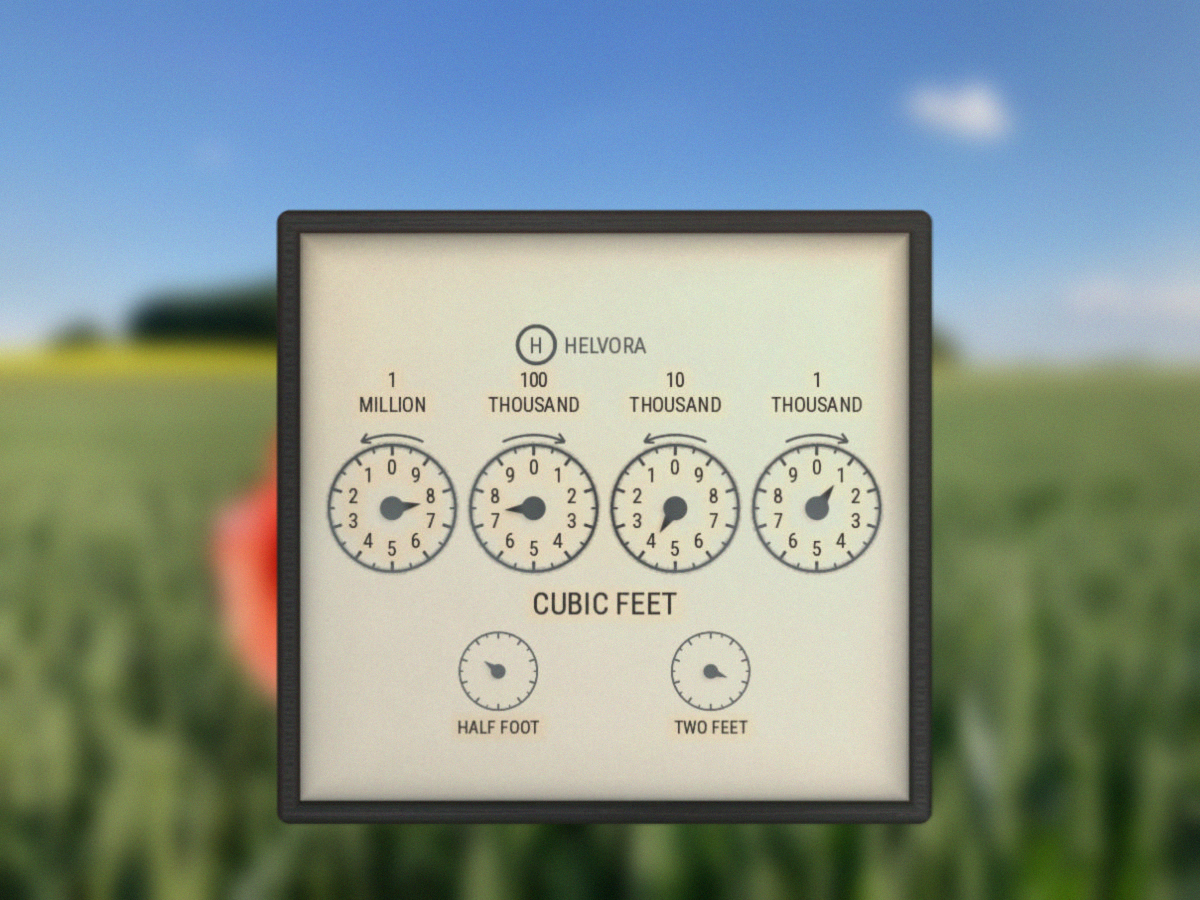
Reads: {"value": 774100, "unit": "ft³"}
